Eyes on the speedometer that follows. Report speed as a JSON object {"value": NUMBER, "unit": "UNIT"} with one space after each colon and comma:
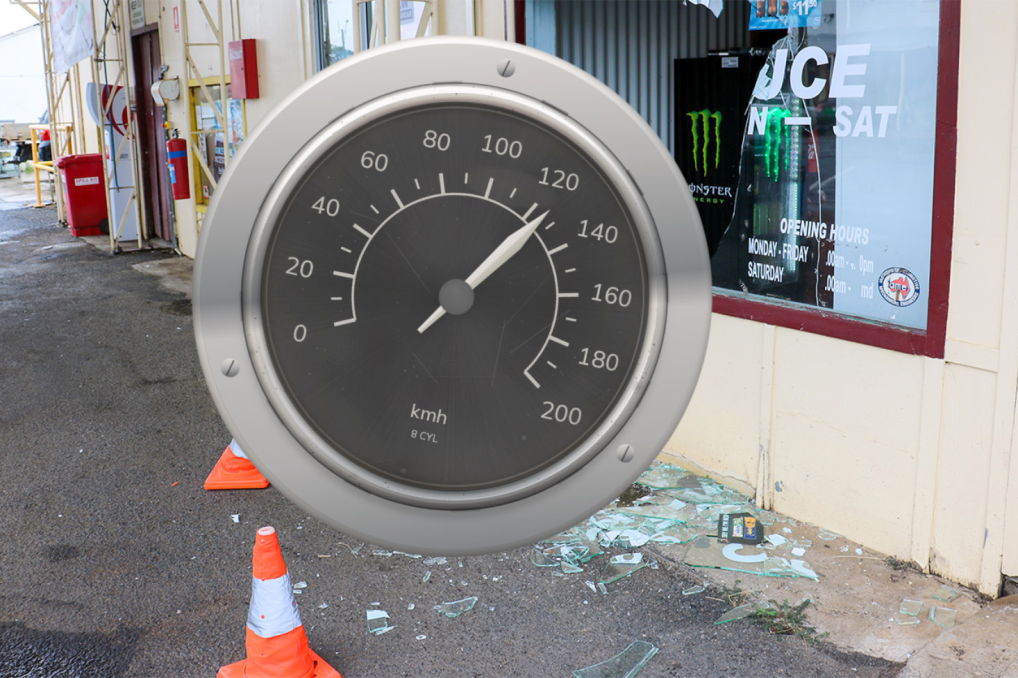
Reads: {"value": 125, "unit": "km/h"}
